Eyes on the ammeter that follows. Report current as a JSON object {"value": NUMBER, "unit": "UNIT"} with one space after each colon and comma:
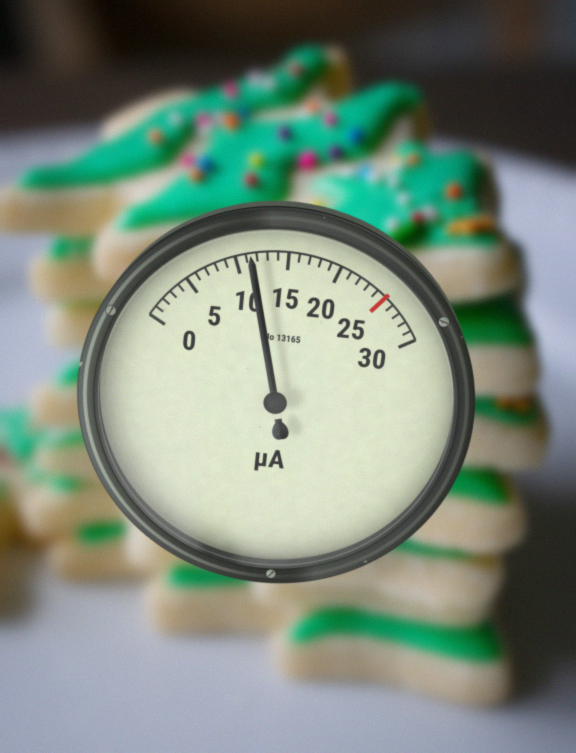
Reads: {"value": 11.5, "unit": "µA"}
